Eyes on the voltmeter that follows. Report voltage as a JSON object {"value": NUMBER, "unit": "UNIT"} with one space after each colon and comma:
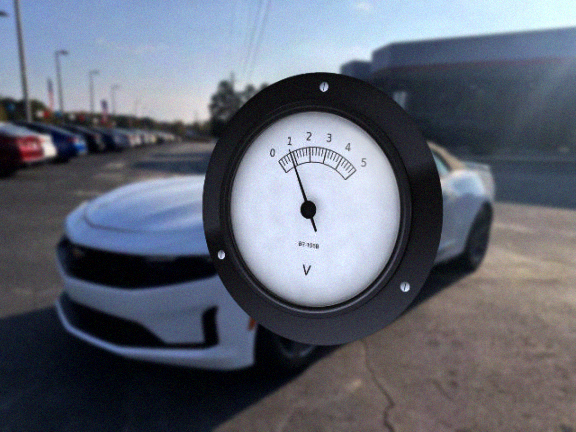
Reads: {"value": 1, "unit": "V"}
